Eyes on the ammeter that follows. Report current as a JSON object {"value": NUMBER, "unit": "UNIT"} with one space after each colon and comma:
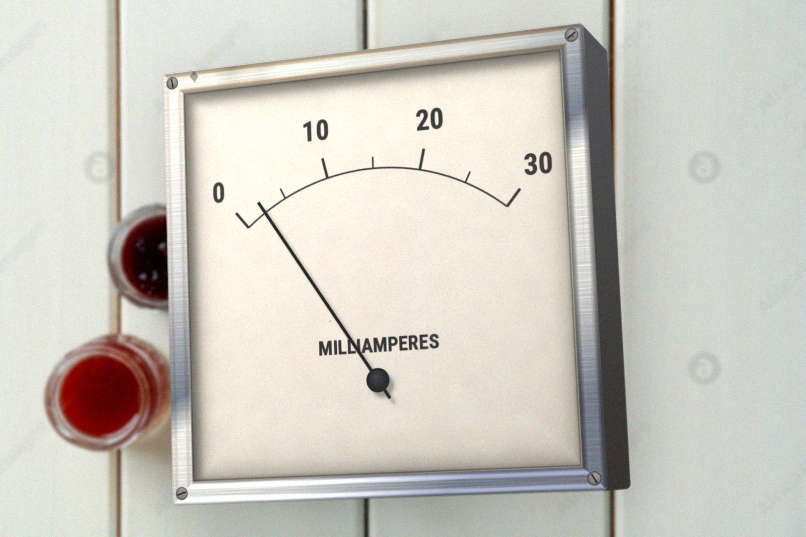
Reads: {"value": 2.5, "unit": "mA"}
